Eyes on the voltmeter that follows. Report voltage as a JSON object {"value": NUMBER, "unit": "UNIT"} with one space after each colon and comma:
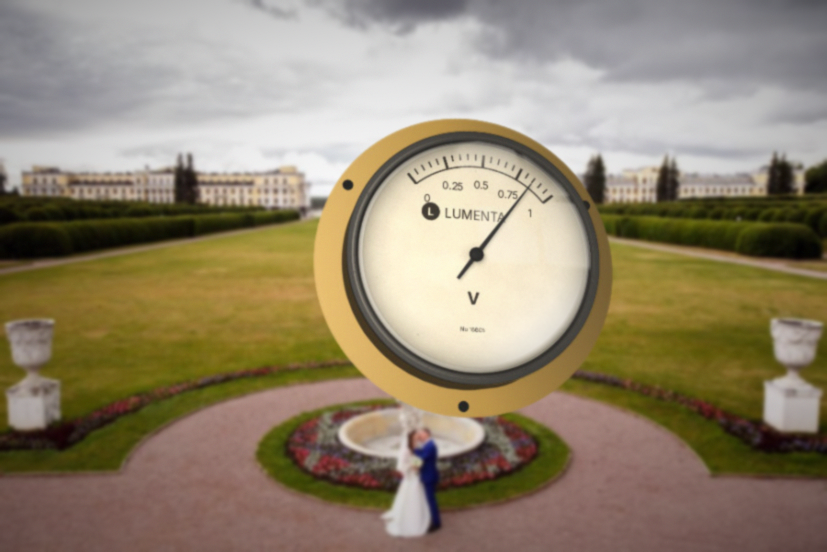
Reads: {"value": 0.85, "unit": "V"}
